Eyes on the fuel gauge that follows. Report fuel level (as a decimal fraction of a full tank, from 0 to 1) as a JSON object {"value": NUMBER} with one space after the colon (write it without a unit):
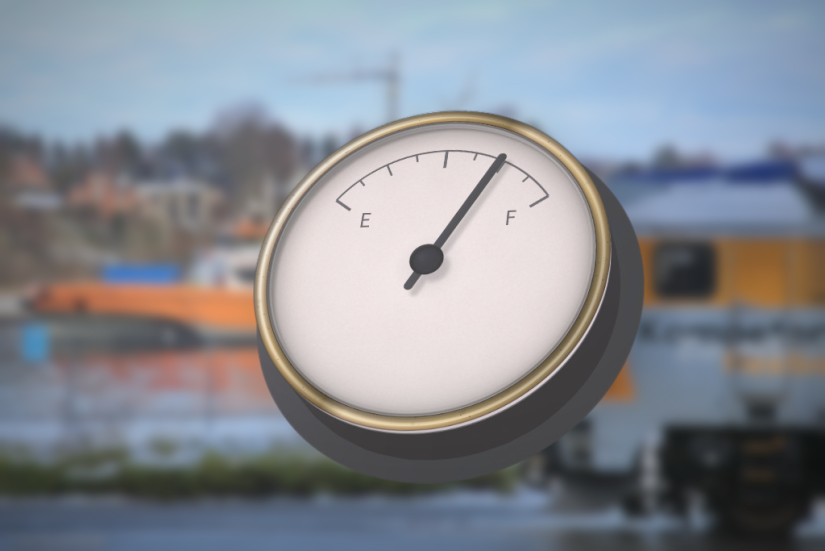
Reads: {"value": 0.75}
